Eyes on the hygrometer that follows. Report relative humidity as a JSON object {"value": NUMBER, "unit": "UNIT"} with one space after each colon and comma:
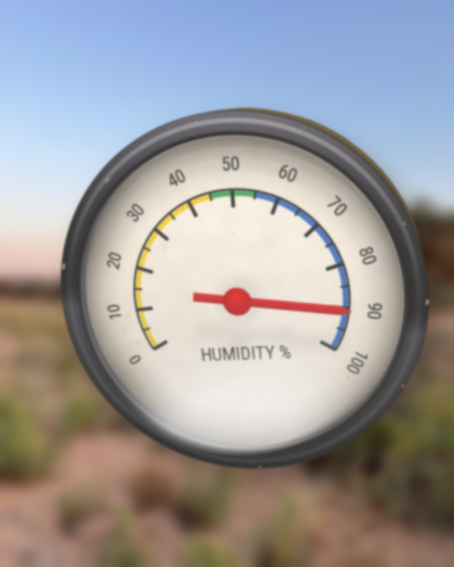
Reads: {"value": 90, "unit": "%"}
